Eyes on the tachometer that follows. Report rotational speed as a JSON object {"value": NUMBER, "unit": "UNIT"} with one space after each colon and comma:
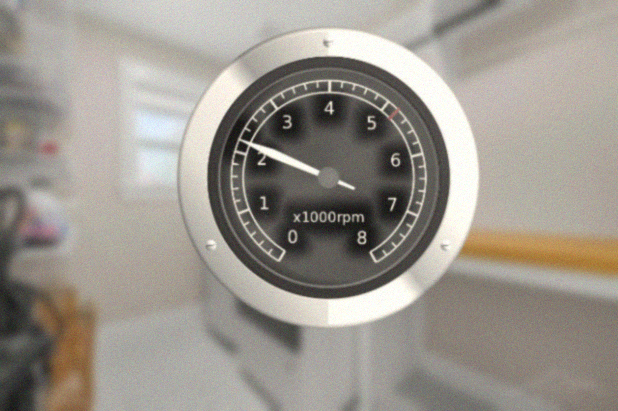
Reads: {"value": 2200, "unit": "rpm"}
